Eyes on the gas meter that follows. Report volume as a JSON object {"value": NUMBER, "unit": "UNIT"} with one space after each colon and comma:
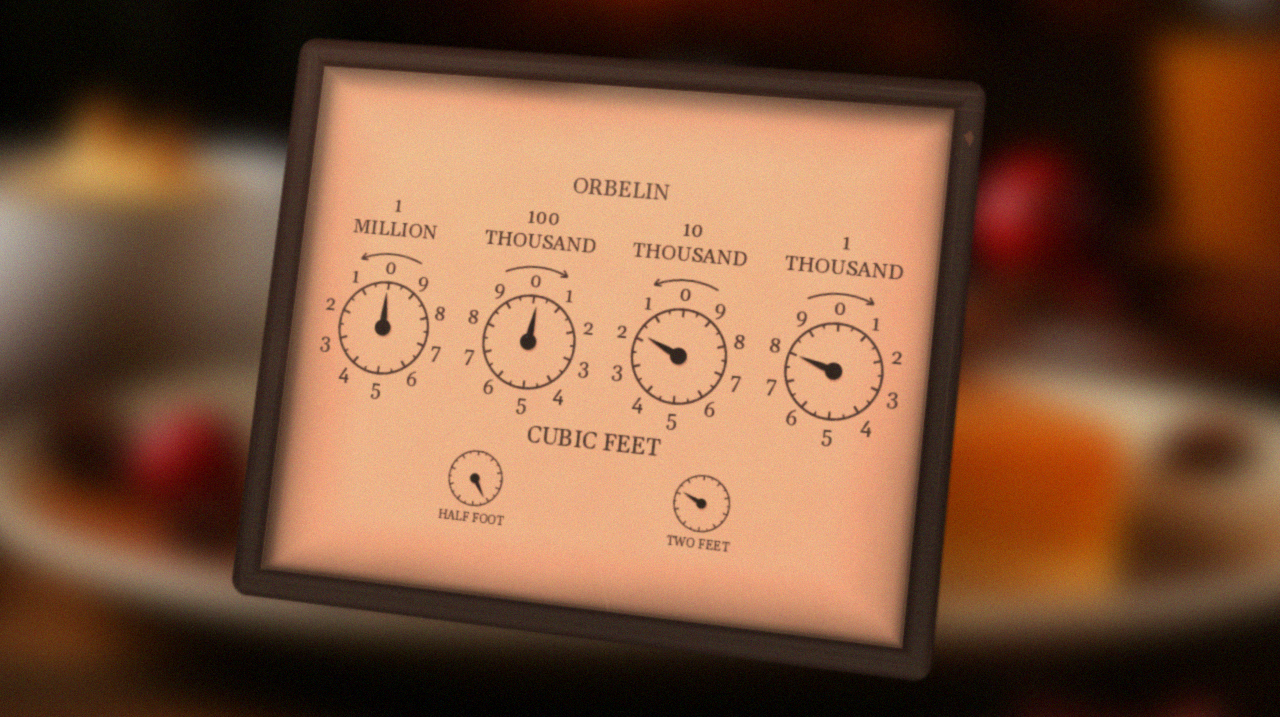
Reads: {"value": 1800, "unit": "ft³"}
